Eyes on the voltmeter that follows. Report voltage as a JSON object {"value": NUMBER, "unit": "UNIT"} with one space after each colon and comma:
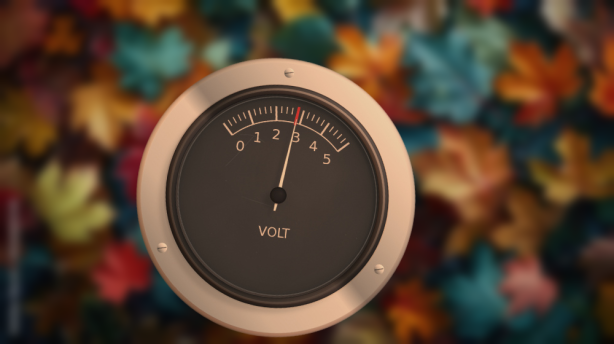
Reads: {"value": 2.8, "unit": "V"}
